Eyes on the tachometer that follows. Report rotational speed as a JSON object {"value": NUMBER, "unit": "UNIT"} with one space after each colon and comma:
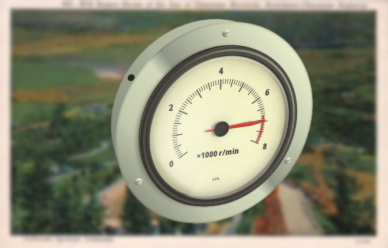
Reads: {"value": 7000, "unit": "rpm"}
